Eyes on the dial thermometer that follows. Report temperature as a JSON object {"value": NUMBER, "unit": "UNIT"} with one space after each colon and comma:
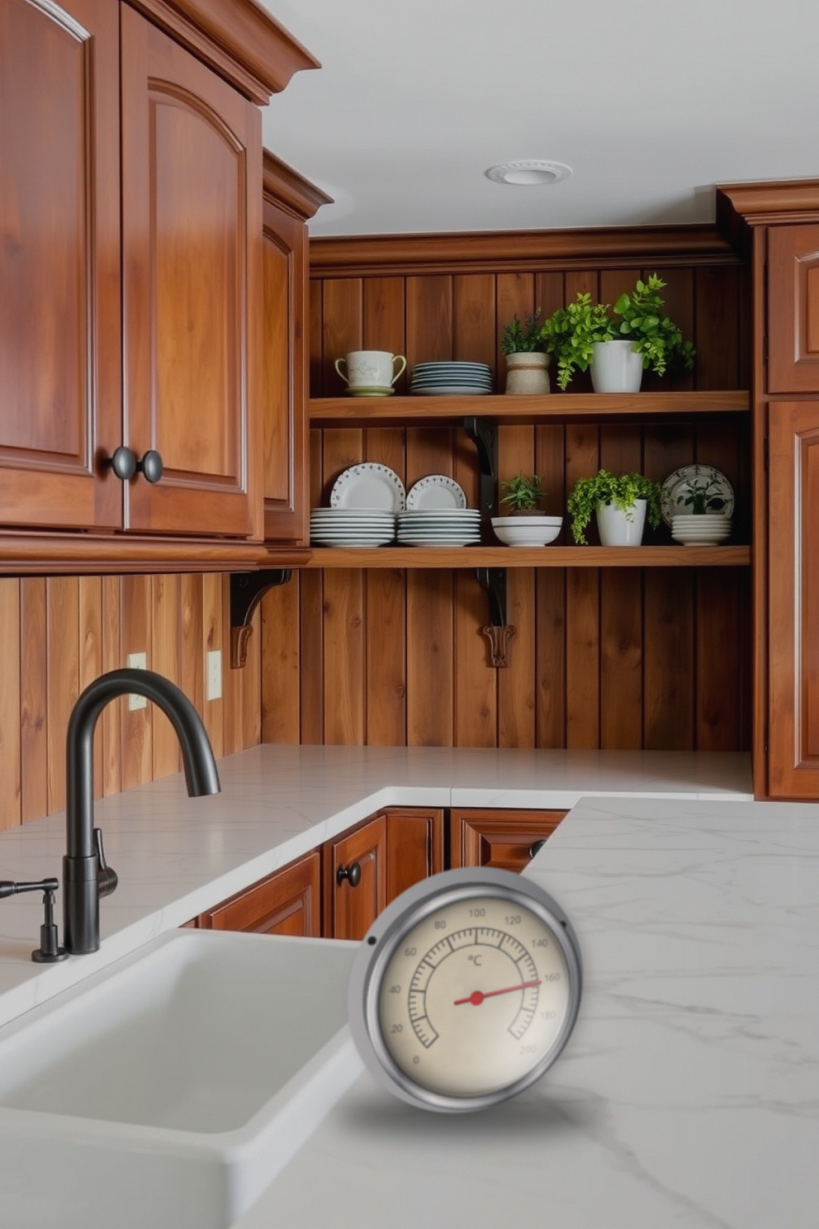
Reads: {"value": 160, "unit": "°C"}
